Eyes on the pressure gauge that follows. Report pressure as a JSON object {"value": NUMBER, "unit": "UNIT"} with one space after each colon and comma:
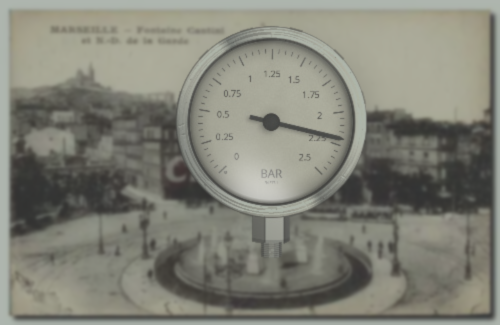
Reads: {"value": 2.2, "unit": "bar"}
